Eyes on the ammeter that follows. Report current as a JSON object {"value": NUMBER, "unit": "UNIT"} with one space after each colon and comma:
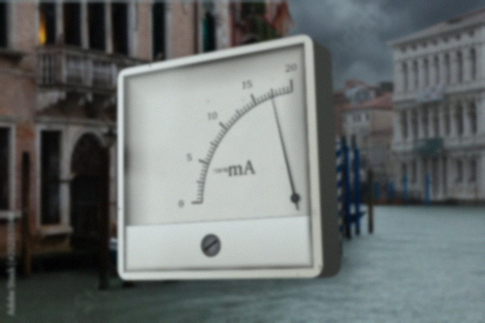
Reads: {"value": 17.5, "unit": "mA"}
